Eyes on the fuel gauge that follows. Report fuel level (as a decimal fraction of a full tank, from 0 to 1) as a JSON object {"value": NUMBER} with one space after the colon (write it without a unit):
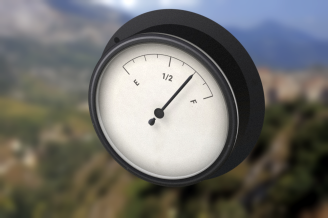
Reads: {"value": 0.75}
